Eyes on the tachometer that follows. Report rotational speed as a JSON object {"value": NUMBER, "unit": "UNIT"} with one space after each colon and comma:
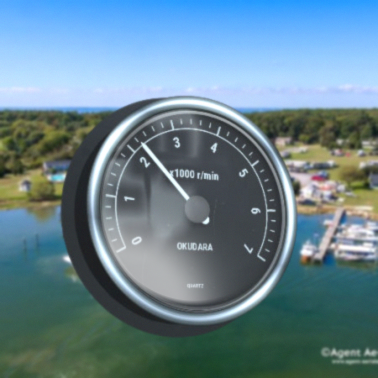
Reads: {"value": 2200, "unit": "rpm"}
